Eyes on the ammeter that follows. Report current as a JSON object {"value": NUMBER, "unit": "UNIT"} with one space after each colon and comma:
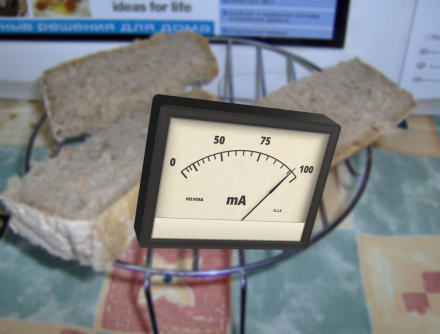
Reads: {"value": 95, "unit": "mA"}
